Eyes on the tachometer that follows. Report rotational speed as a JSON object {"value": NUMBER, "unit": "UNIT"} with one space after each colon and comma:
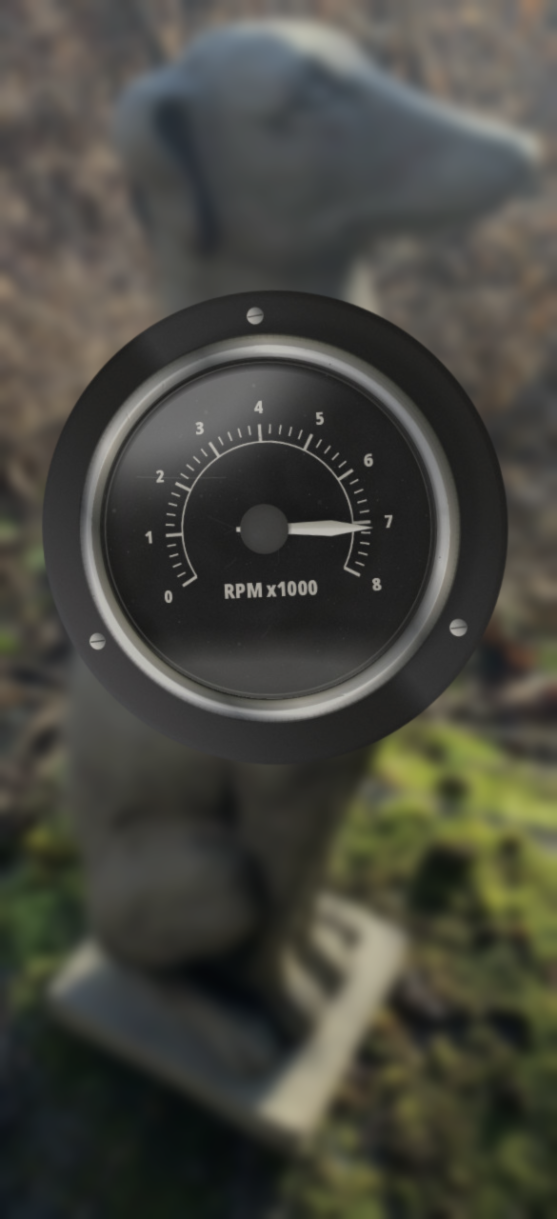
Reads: {"value": 7100, "unit": "rpm"}
